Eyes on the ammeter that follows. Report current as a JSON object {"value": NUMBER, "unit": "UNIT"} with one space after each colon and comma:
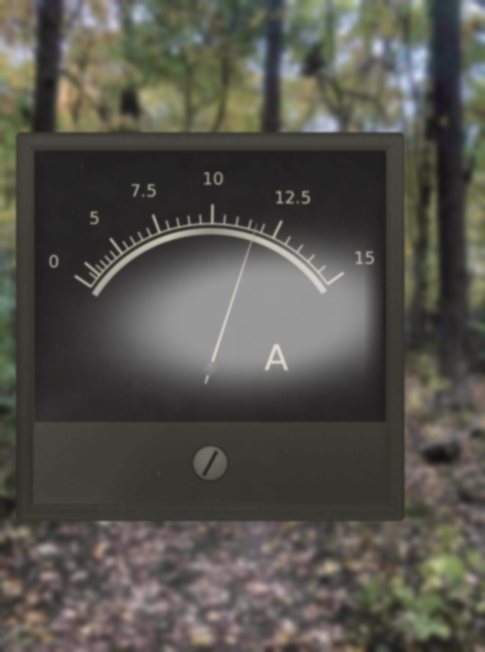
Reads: {"value": 11.75, "unit": "A"}
